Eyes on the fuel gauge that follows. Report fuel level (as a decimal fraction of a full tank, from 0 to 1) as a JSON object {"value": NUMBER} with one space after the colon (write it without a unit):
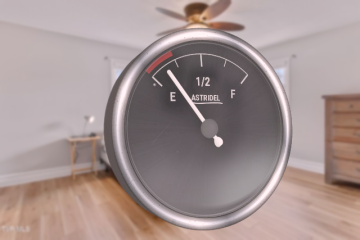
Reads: {"value": 0.125}
